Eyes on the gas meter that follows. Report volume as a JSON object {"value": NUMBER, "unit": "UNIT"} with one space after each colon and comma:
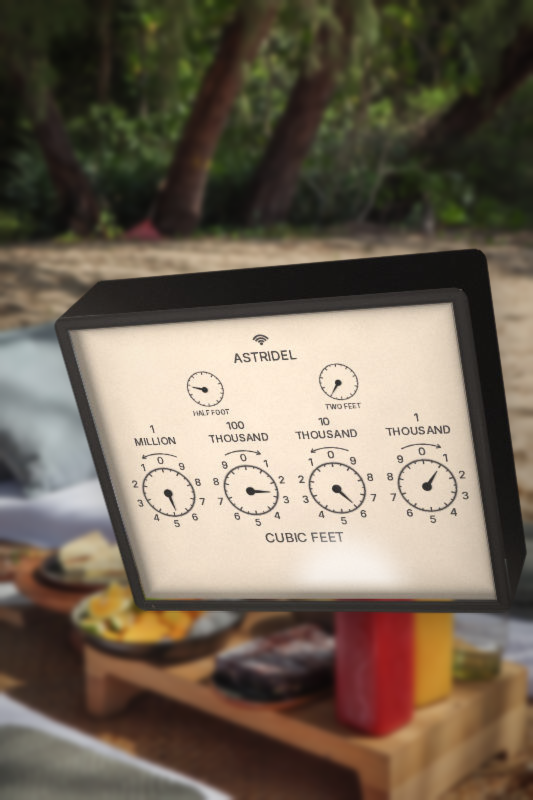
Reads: {"value": 526100, "unit": "ft³"}
